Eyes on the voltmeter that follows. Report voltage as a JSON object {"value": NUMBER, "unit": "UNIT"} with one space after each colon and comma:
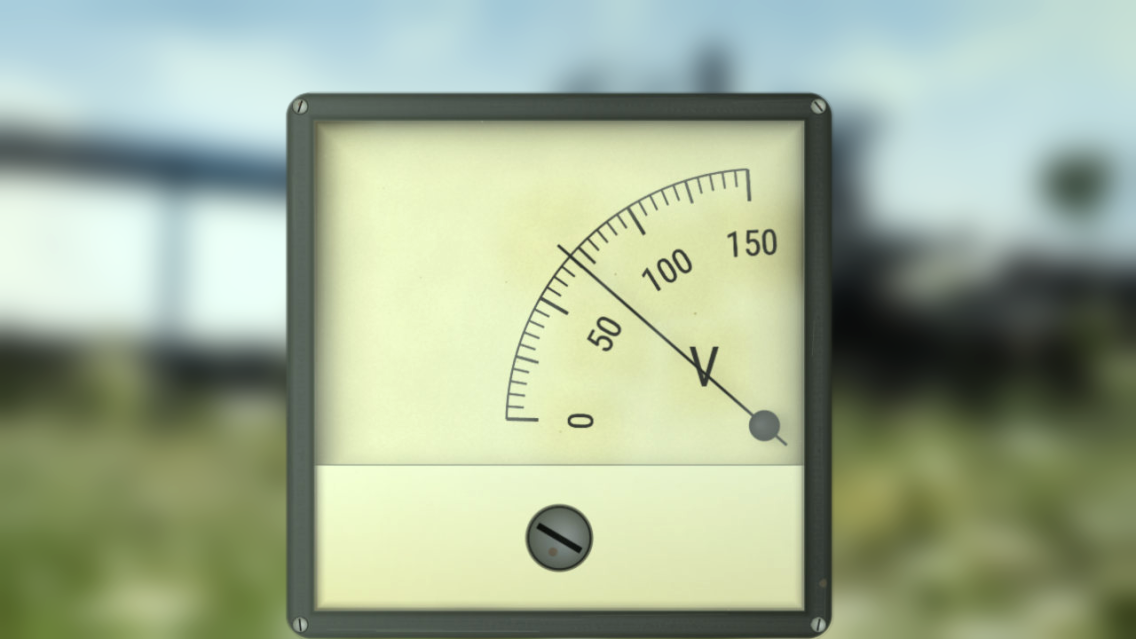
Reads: {"value": 70, "unit": "V"}
